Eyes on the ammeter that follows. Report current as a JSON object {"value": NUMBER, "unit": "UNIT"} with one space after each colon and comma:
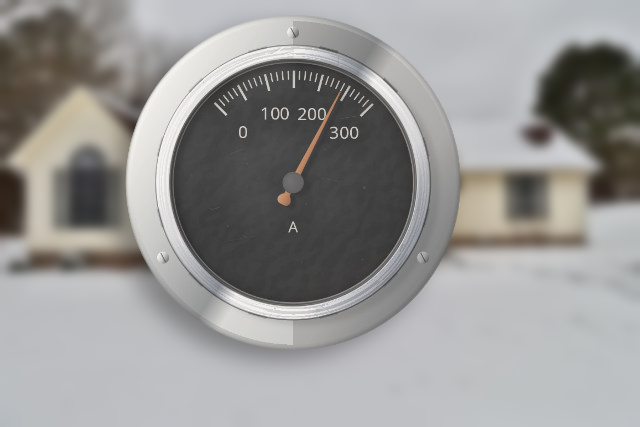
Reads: {"value": 240, "unit": "A"}
